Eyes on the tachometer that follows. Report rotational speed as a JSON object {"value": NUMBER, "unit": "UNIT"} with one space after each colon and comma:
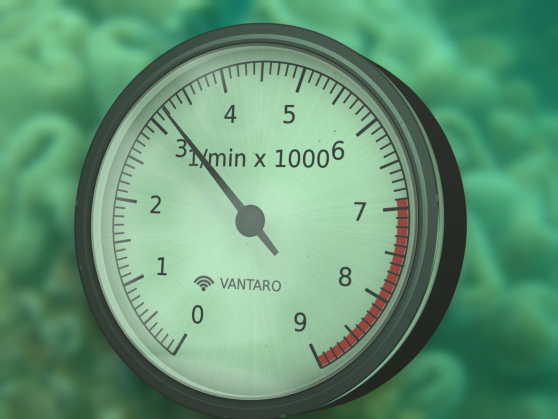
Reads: {"value": 3200, "unit": "rpm"}
